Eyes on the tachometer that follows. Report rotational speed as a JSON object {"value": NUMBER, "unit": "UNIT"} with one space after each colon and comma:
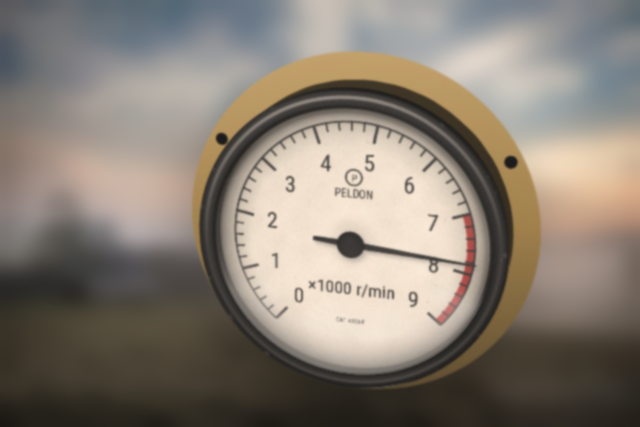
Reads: {"value": 7800, "unit": "rpm"}
